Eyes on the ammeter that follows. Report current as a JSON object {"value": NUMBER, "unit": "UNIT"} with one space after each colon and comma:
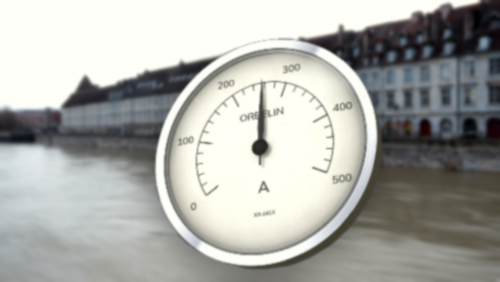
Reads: {"value": 260, "unit": "A"}
